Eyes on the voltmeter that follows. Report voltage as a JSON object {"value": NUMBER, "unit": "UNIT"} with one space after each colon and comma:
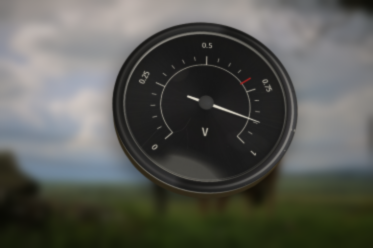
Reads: {"value": 0.9, "unit": "V"}
